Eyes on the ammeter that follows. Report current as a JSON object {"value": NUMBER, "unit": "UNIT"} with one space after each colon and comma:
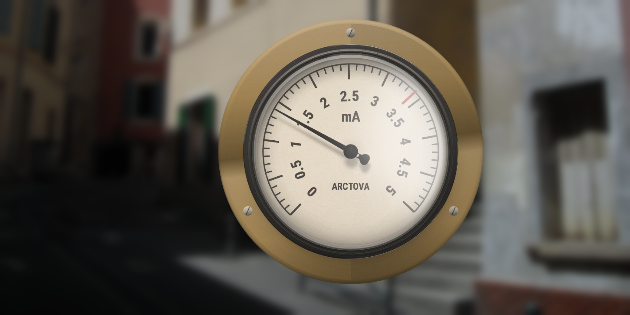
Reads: {"value": 1.4, "unit": "mA"}
